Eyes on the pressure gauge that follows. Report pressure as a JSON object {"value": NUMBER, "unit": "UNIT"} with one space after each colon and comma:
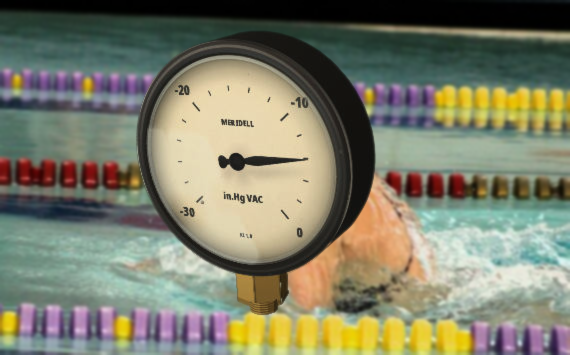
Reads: {"value": -6, "unit": "inHg"}
